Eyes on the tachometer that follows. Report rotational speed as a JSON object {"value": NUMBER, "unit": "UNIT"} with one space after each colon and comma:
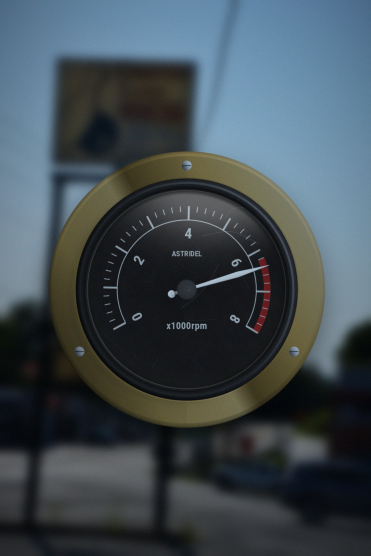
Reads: {"value": 6400, "unit": "rpm"}
